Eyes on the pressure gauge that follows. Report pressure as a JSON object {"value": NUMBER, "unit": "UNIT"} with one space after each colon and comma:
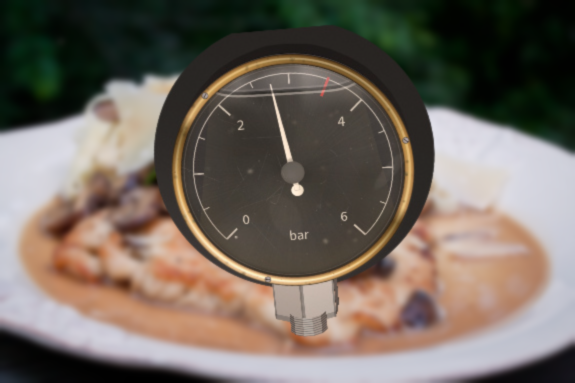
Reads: {"value": 2.75, "unit": "bar"}
